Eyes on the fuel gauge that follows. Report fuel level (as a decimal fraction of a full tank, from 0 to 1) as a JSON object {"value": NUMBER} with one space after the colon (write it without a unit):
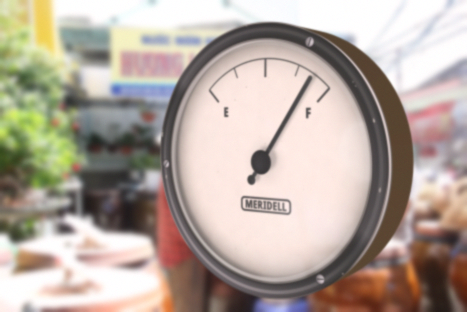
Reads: {"value": 0.875}
